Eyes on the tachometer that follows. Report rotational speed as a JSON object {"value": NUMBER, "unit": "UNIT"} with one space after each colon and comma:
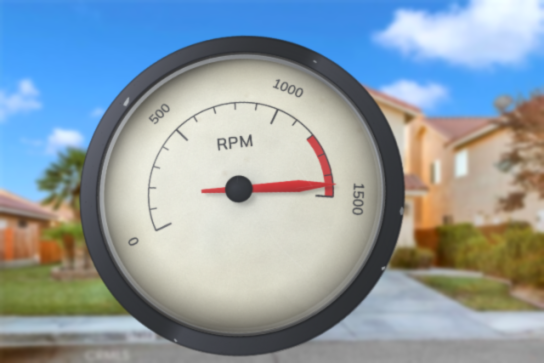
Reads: {"value": 1450, "unit": "rpm"}
